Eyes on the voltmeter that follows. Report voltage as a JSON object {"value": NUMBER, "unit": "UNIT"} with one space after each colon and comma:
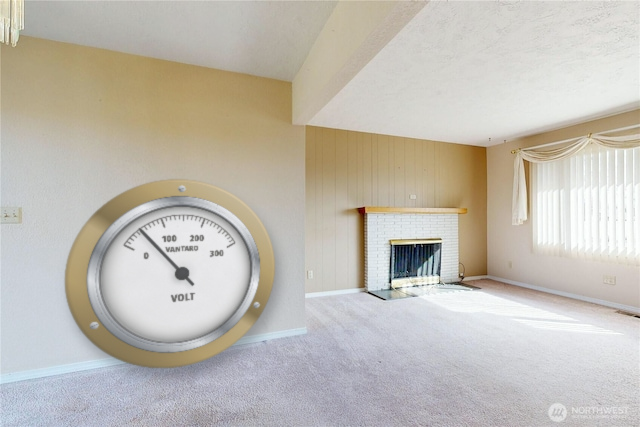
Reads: {"value": 50, "unit": "V"}
